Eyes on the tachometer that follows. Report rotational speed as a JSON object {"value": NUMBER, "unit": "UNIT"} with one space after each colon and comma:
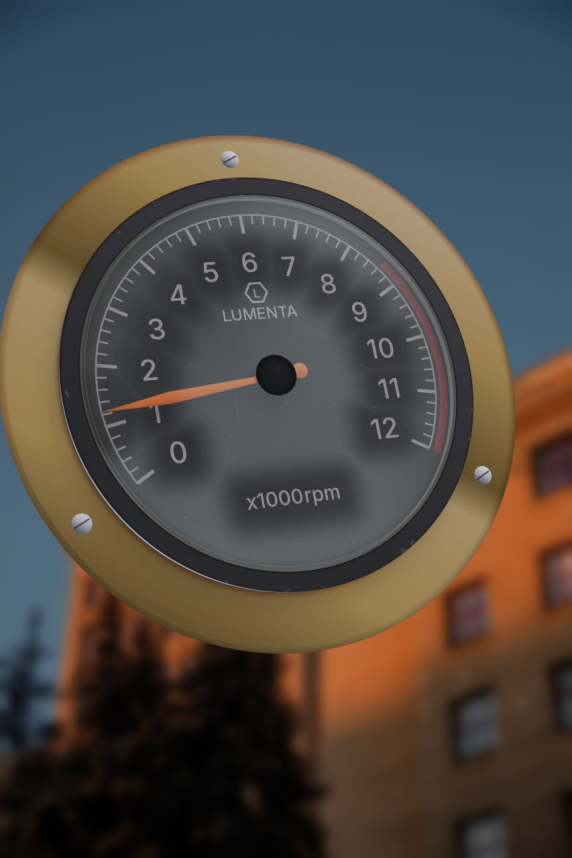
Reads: {"value": 1200, "unit": "rpm"}
